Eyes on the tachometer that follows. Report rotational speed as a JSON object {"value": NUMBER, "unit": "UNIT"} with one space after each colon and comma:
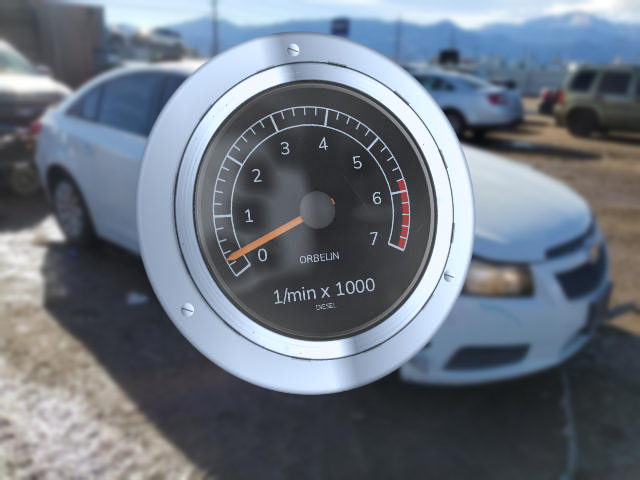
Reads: {"value": 300, "unit": "rpm"}
